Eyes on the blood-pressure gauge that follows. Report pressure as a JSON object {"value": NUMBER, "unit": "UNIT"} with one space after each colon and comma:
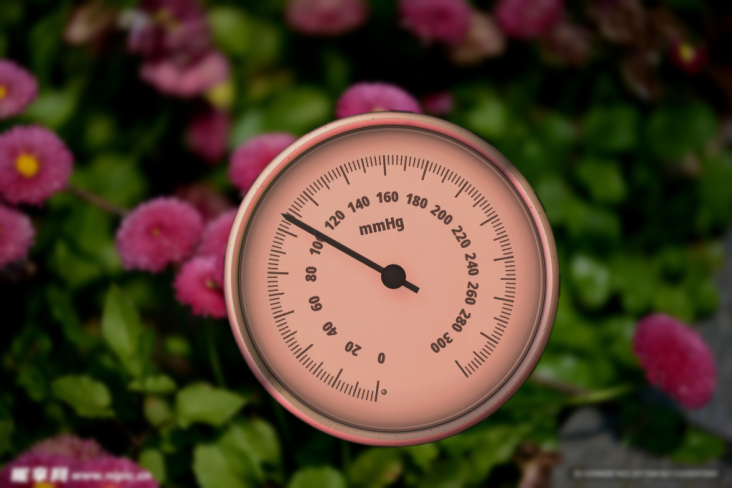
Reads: {"value": 106, "unit": "mmHg"}
